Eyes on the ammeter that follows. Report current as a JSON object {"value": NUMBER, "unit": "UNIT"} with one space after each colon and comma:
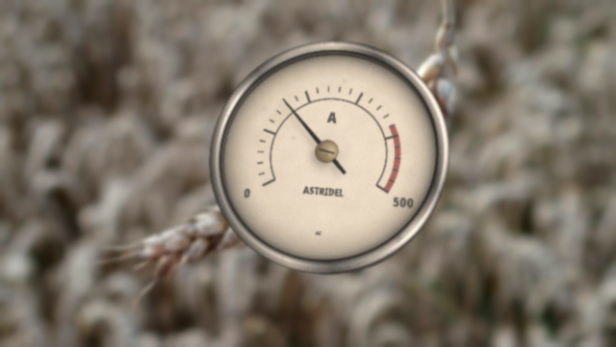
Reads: {"value": 160, "unit": "A"}
